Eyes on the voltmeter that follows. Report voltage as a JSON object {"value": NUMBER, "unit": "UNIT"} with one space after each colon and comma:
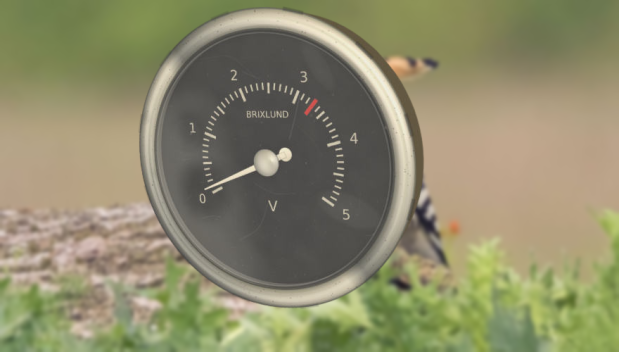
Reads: {"value": 0.1, "unit": "V"}
